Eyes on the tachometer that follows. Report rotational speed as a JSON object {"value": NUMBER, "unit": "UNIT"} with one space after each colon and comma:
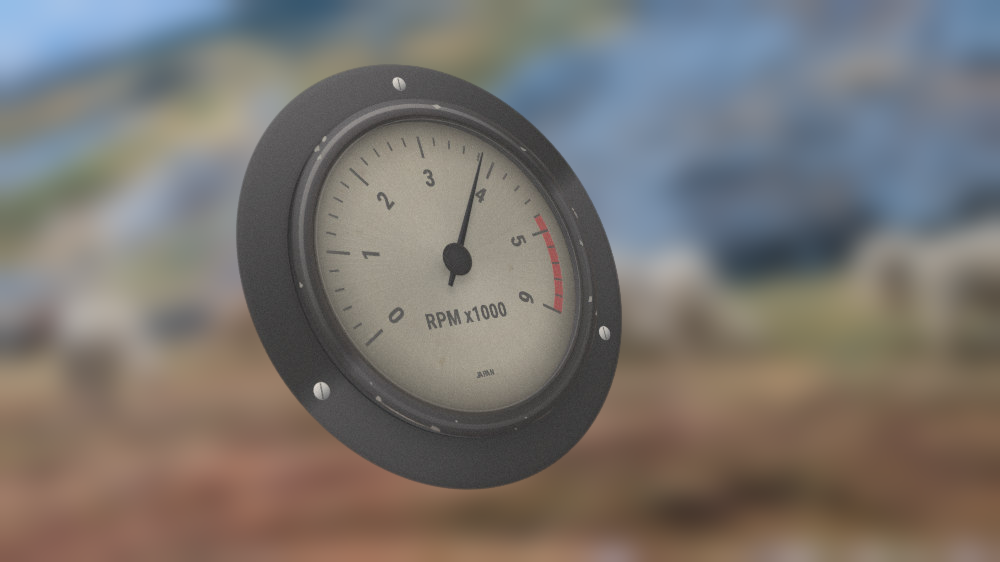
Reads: {"value": 3800, "unit": "rpm"}
